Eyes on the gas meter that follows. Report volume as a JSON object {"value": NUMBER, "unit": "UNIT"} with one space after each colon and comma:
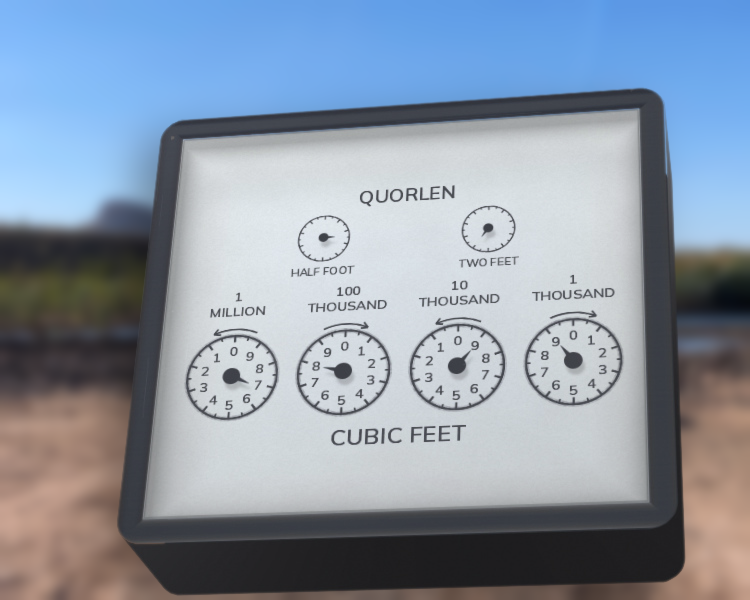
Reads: {"value": 678900, "unit": "ft³"}
